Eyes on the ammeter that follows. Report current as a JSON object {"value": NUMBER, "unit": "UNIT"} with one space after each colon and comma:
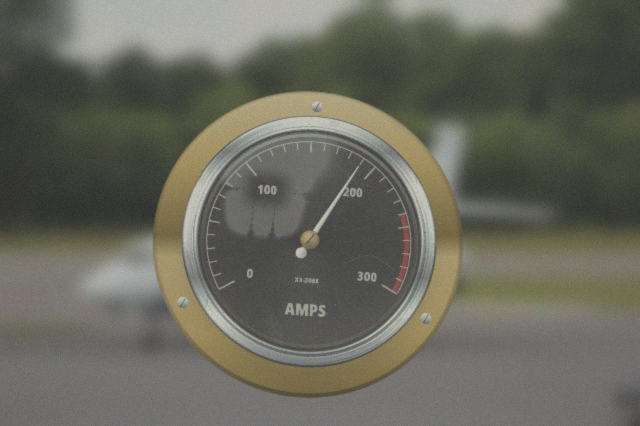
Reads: {"value": 190, "unit": "A"}
